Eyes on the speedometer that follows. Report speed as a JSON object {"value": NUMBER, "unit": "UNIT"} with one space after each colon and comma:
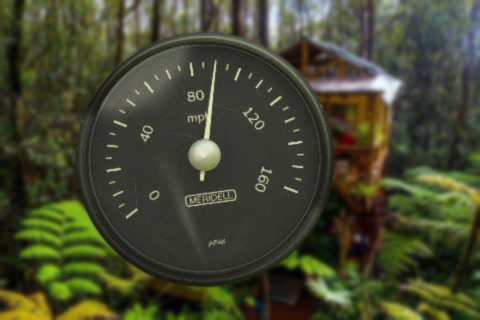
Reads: {"value": 90, "unit": "mph"}
